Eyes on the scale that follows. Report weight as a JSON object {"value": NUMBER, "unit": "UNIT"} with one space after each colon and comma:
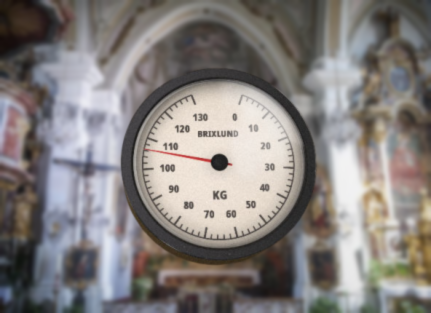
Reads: {"value": 106, "unit": "kg"}
